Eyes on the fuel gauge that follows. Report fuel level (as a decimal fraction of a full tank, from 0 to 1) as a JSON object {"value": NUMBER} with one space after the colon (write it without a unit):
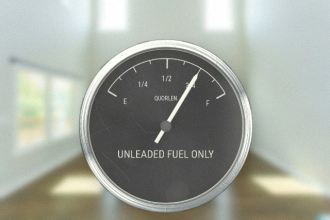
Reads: {"value": 0.75}
